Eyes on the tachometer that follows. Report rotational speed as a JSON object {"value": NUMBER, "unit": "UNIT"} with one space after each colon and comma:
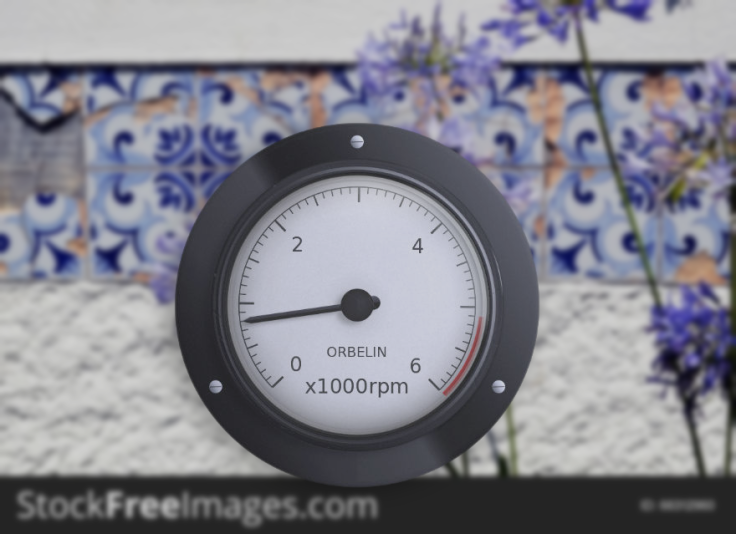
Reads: {"value": 800, "unit": "rpm"}
